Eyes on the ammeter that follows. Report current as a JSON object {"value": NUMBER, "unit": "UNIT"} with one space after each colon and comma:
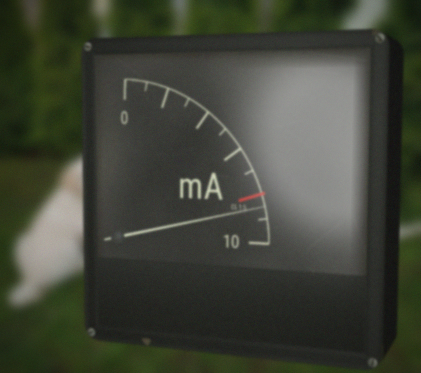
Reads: {"value": 8.5, "unit": "mA"}
